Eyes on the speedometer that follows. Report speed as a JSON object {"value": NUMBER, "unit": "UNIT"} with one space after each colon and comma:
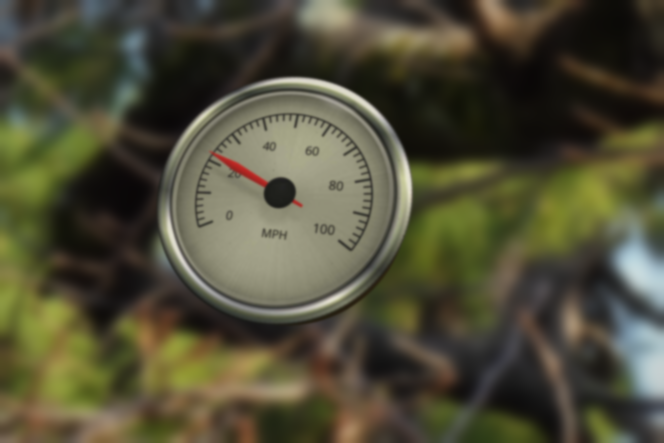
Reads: {"value": 22, "unit": "mph"}
